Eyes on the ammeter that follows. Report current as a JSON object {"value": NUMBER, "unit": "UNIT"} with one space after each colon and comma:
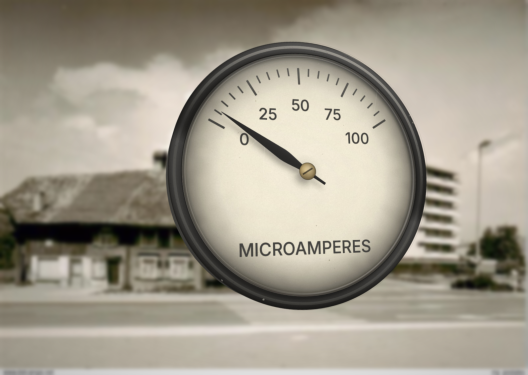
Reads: {"value": 5, "unit": "µA"}
